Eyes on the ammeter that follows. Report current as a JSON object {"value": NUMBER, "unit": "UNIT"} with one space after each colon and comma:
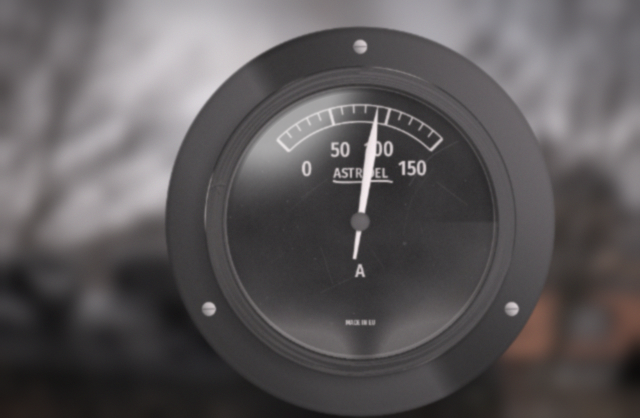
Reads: {"value": 90, "unit": "A"}
